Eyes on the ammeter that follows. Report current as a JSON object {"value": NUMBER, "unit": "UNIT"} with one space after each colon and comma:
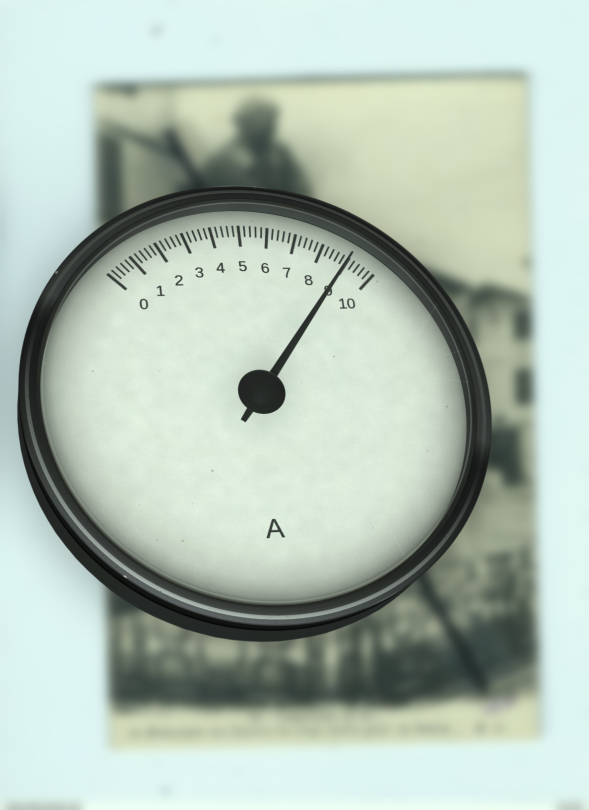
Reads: {"value": 9, "unit": "A"}
